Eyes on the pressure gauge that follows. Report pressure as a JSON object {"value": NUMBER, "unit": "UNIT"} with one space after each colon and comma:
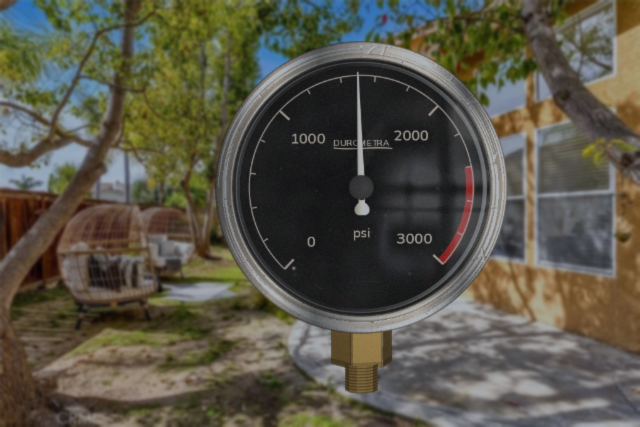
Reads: {"value": 1500, "unit": "psi"}
